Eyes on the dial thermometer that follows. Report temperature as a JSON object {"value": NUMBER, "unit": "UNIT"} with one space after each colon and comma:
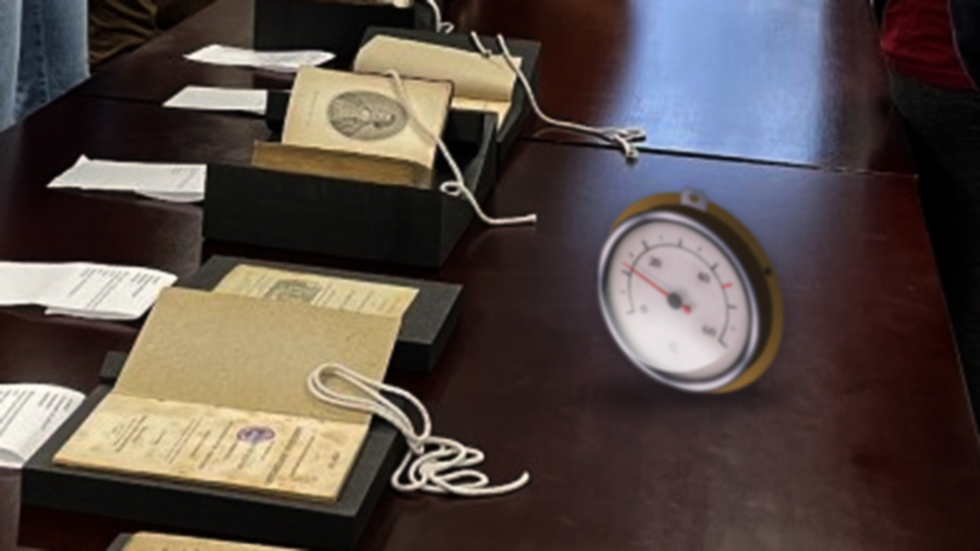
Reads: {"value": 12.5, "unit": "°C"}
